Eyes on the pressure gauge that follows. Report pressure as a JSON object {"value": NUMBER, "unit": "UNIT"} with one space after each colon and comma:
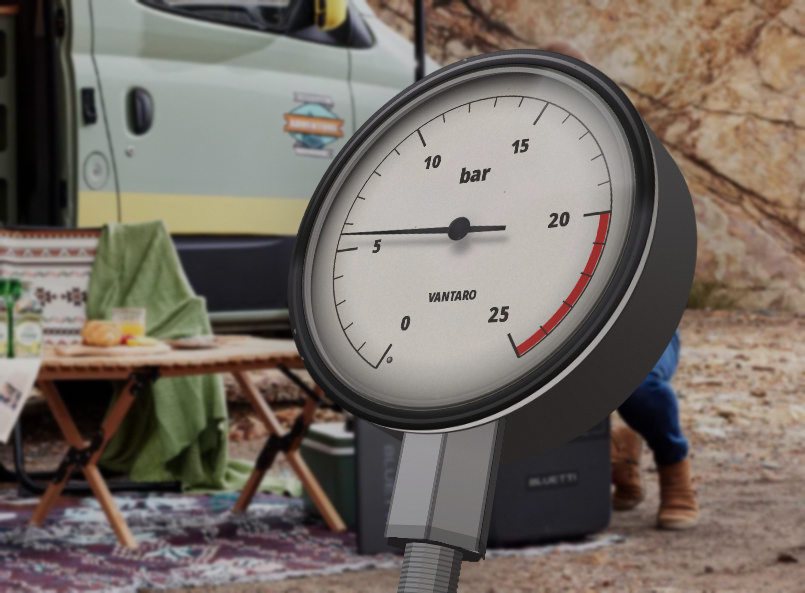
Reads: {"value": 5.5, "unit": "bar"}
